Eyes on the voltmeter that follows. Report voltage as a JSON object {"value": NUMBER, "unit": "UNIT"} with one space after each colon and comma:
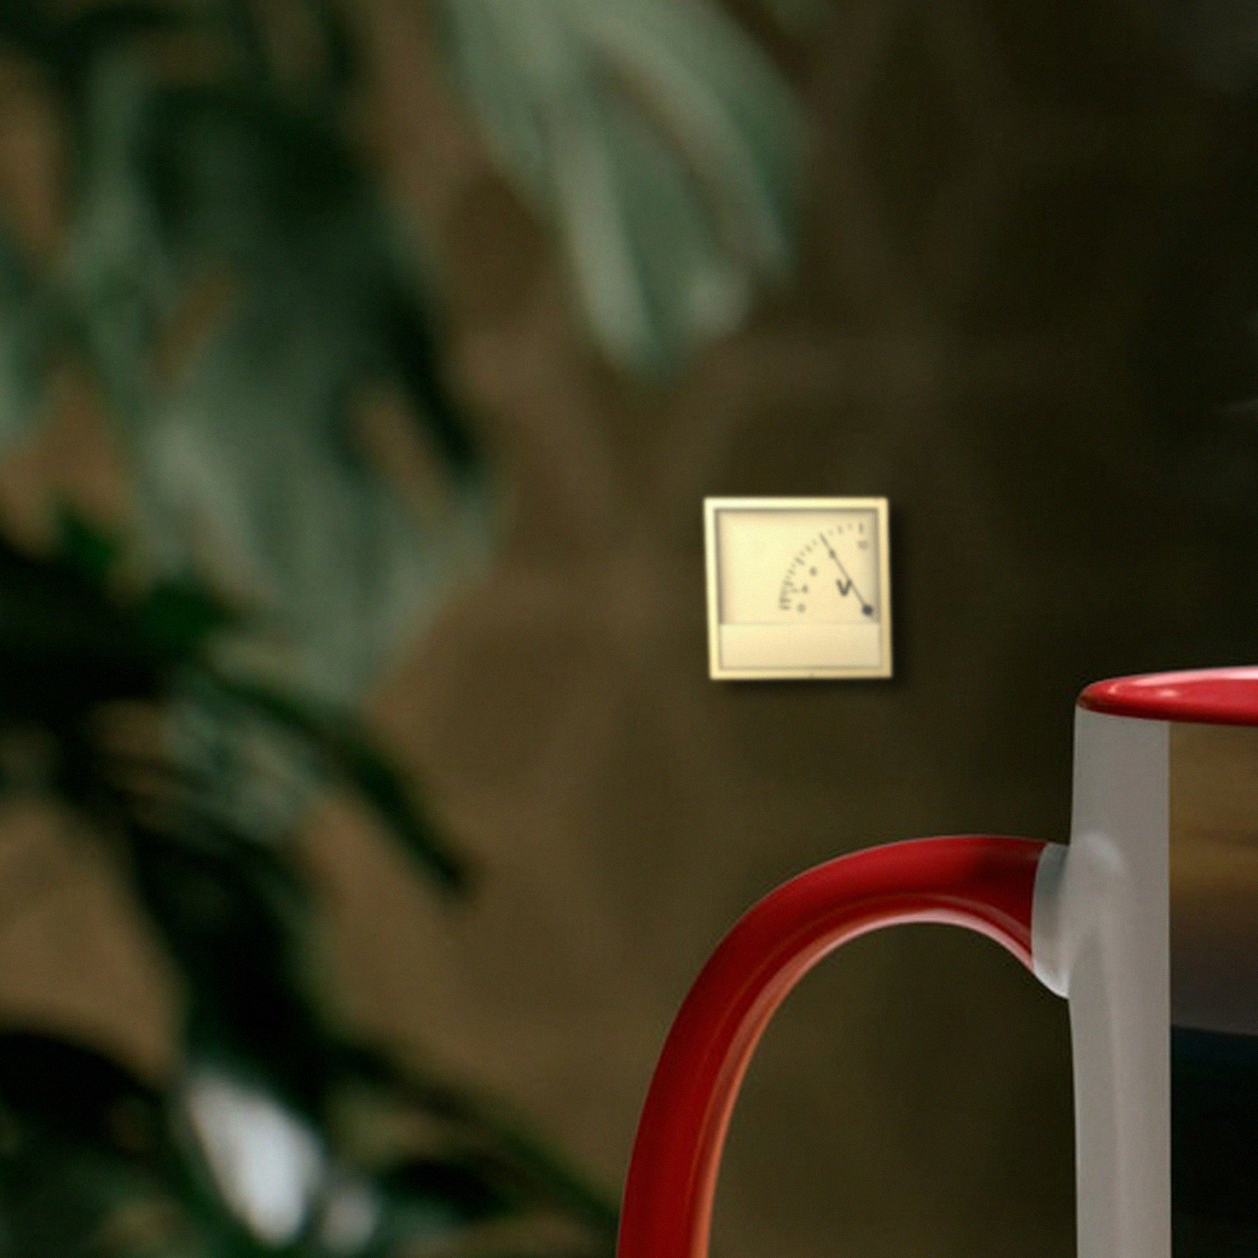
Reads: {"value": 8, "unit": "V"}
